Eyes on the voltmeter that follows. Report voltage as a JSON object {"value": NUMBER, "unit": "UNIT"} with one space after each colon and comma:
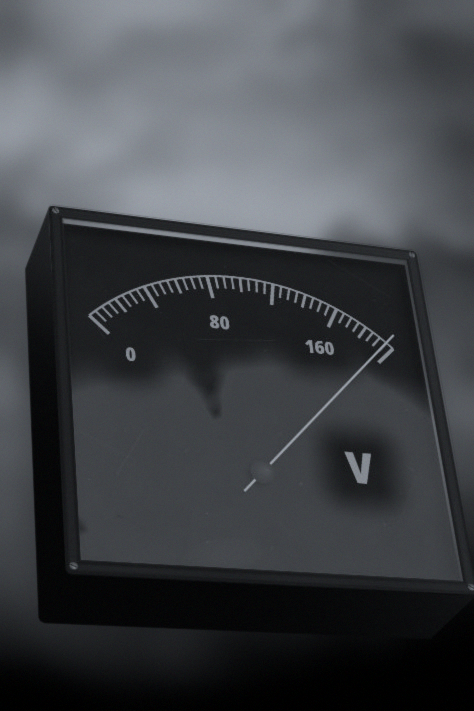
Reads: {"value": 195, "unit": "V"}
